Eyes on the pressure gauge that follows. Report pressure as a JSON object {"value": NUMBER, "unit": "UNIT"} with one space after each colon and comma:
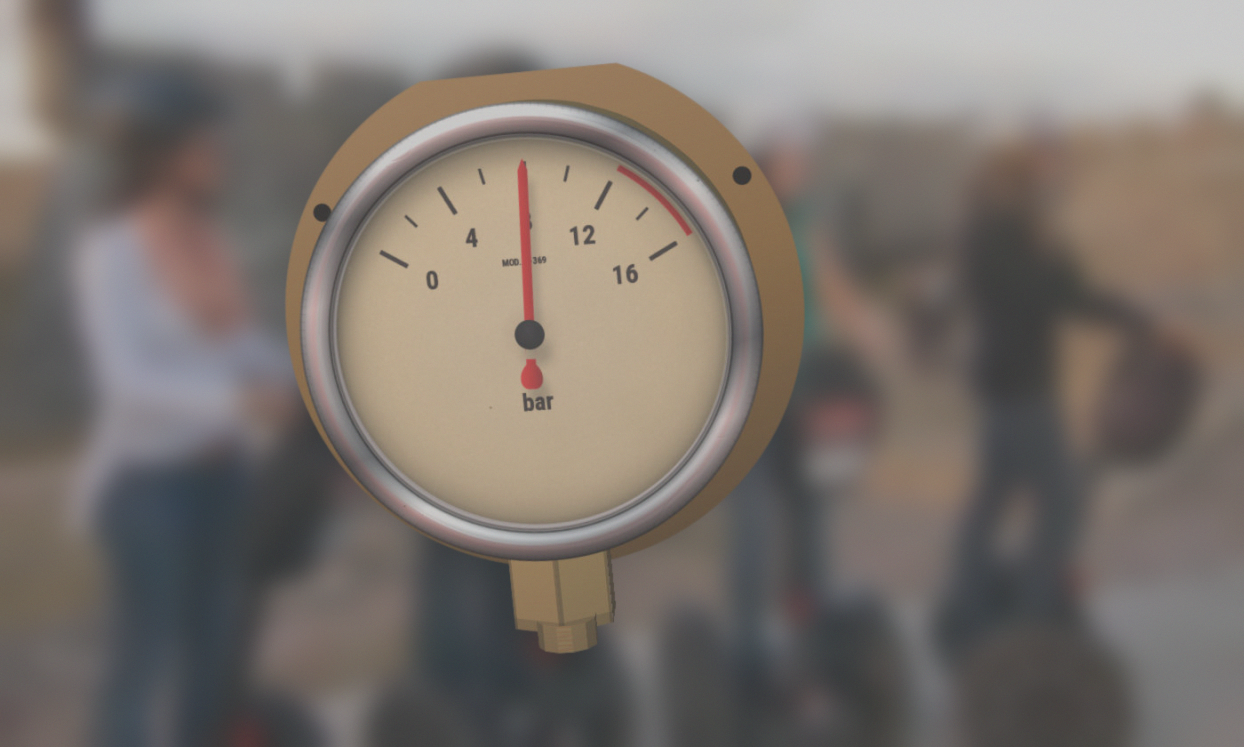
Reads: {"value": 8, "unit": "bar"}
